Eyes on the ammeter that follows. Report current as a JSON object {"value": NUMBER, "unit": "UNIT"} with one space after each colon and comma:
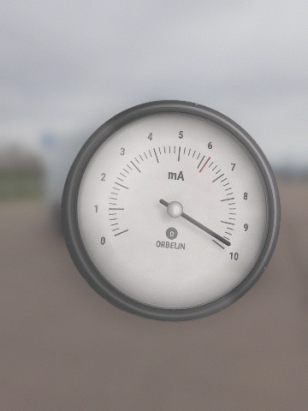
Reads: {"value": 9.8, "unit": "mA"}
